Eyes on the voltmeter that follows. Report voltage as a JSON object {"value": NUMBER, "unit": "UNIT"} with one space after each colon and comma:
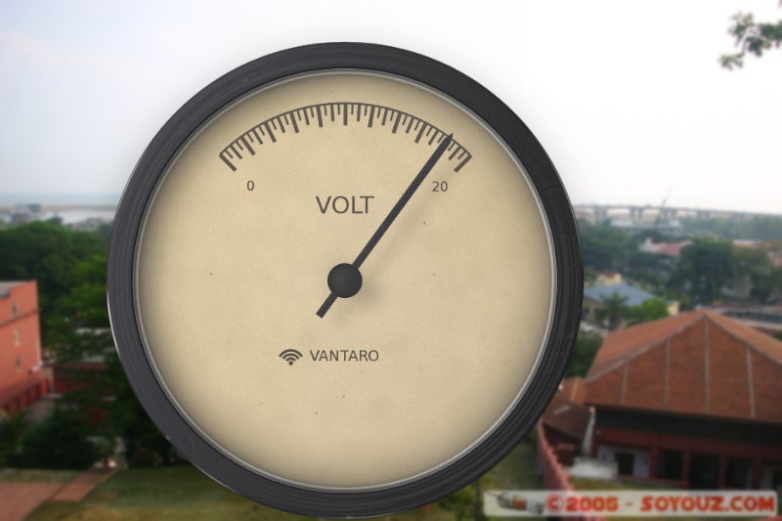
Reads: {"value": 18, "unit": "V"}
